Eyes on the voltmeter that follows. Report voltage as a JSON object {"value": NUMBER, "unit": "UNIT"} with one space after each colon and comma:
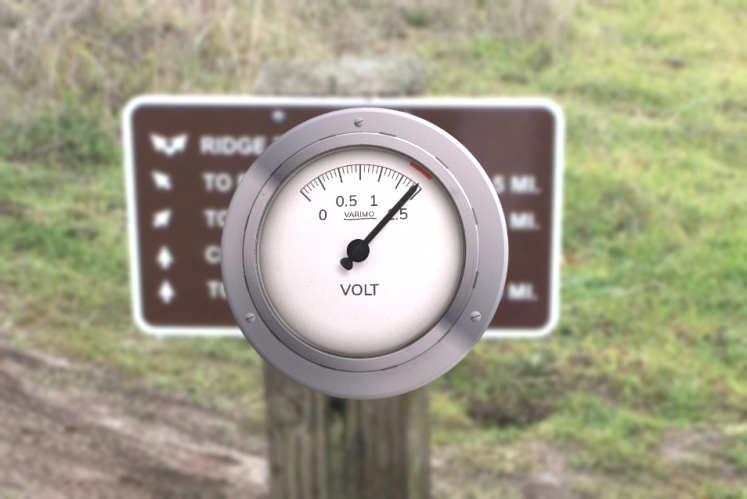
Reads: {"value": 1.45, "unit": "V"}
